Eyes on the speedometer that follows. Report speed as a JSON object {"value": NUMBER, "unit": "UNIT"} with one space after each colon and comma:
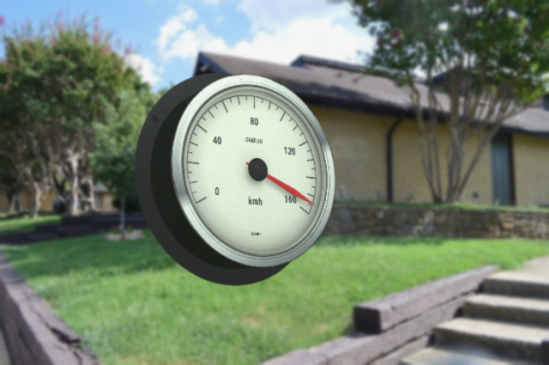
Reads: {"value": 155, "unit": "km/h"}
